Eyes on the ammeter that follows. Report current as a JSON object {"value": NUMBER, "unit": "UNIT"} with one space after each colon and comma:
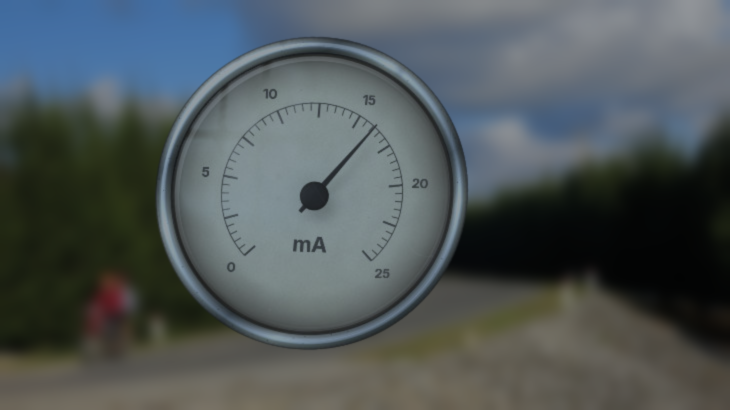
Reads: {"value": 16, "unit": "mA"}
